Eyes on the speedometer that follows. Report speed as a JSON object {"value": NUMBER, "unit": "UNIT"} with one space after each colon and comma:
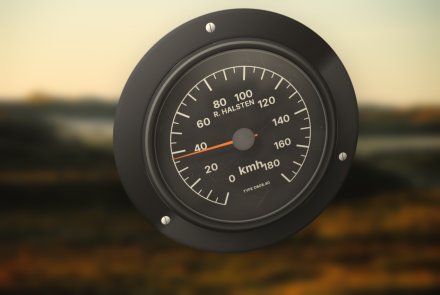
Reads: {"value": 37.5, "unit": "km/h"}
